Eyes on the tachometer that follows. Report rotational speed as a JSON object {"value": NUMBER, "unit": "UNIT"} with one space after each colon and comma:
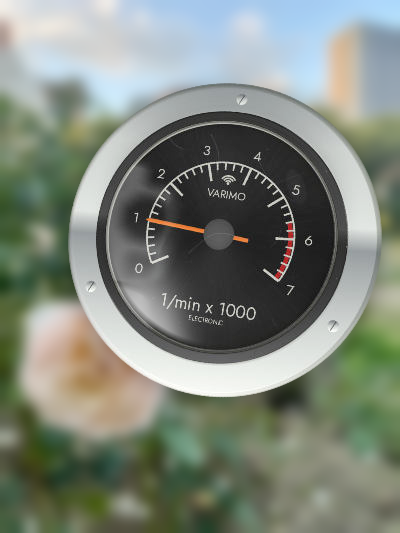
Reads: {"value": 1000, "unit": "rpm"}
